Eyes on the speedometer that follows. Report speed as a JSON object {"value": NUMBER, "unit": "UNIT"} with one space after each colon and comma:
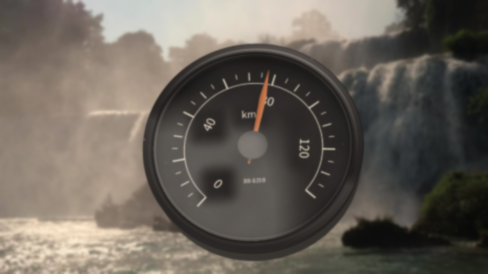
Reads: {"value": 77.5, "unit": "km/h"}
